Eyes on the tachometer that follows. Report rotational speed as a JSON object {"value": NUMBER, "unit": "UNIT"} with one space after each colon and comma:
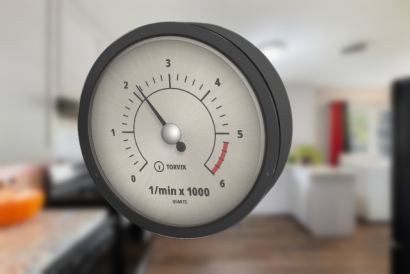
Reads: {"value": 2200, "unit": "rpm"}
